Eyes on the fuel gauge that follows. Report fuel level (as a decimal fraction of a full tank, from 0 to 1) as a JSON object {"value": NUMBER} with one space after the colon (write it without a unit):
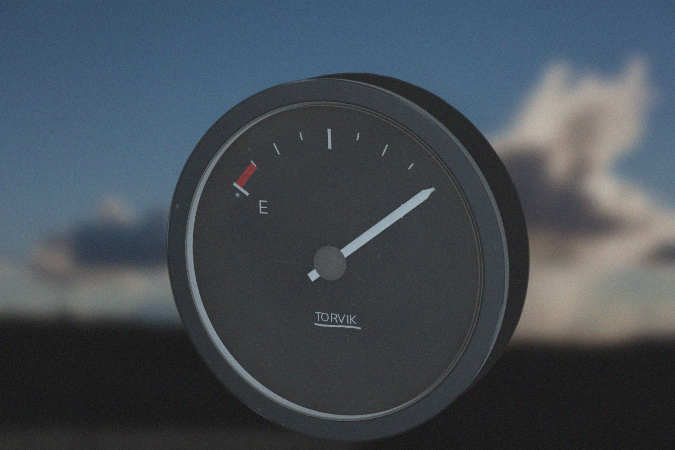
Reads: {"value": 1}
